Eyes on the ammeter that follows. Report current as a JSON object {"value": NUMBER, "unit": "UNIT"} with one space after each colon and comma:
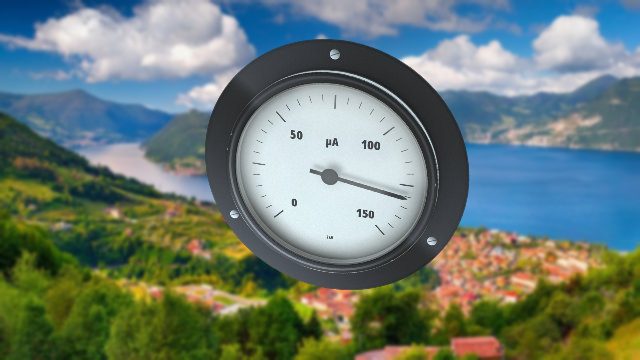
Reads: {"value": 130, "unit": "µA"}
